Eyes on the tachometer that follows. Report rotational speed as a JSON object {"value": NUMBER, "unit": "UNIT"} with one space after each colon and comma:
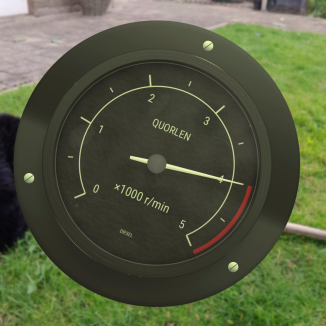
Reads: {"value": 4000, "unit": "rpm"}
